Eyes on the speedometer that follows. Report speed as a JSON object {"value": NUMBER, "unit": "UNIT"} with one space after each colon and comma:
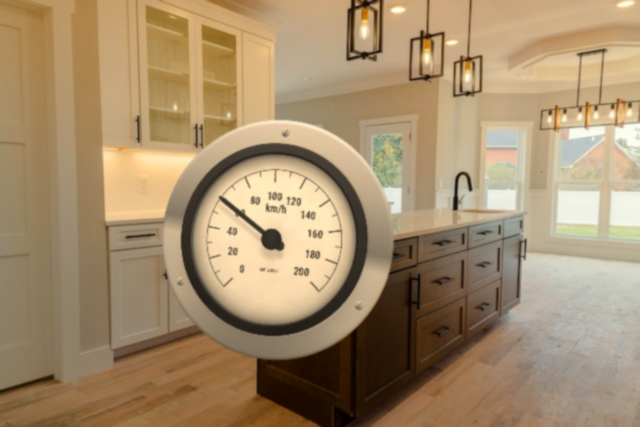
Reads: {"value": 60, "unit": "km/h"}
